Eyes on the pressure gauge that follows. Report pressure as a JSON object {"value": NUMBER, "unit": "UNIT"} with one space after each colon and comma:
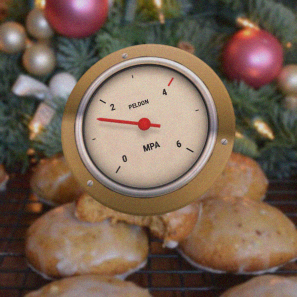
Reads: {"value": 1.5, "unit": "MPa"}
